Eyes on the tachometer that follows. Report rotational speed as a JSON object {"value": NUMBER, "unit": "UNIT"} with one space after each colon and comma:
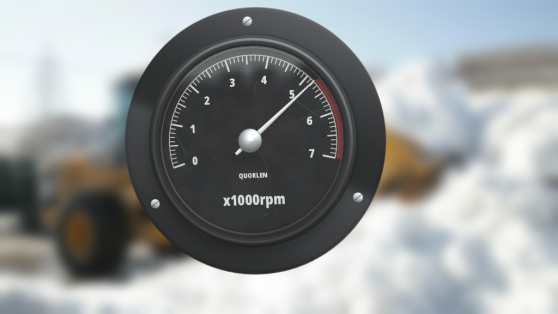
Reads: {"value": 5200, "unit": "rpm"}
